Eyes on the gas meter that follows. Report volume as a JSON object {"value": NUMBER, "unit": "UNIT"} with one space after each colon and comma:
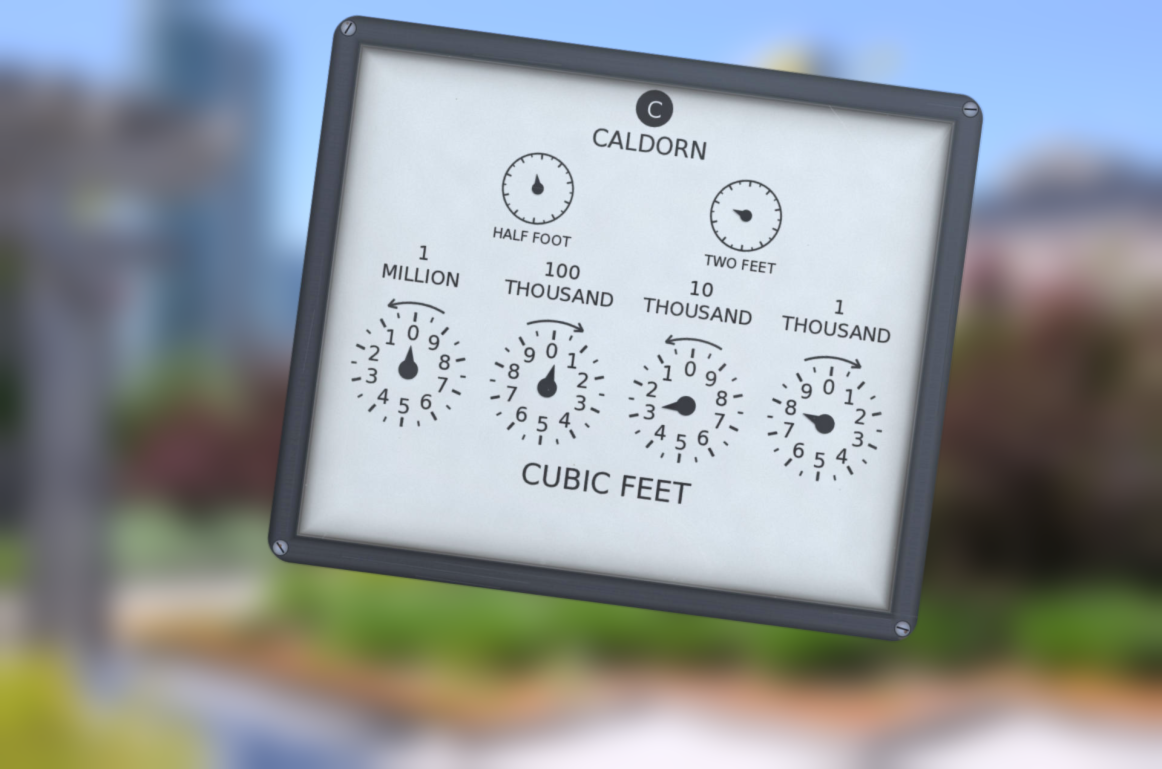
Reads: {"value": 2800, "unit": "ft³"}
